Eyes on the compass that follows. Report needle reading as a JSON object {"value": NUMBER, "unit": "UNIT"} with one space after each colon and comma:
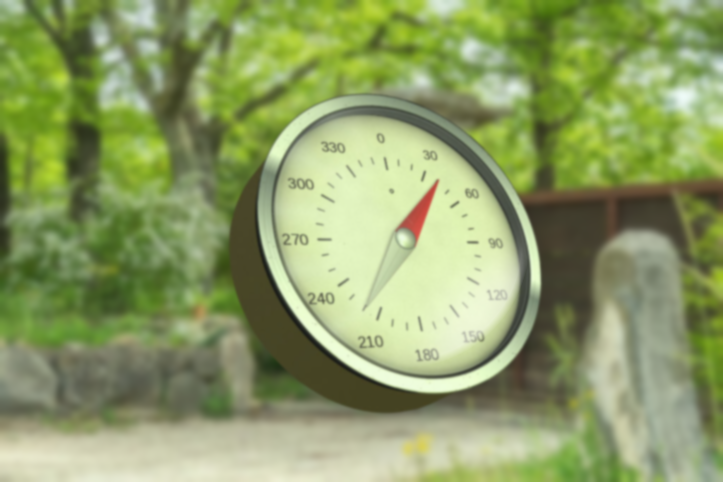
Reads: {"value": 40, "unit": "°"}
